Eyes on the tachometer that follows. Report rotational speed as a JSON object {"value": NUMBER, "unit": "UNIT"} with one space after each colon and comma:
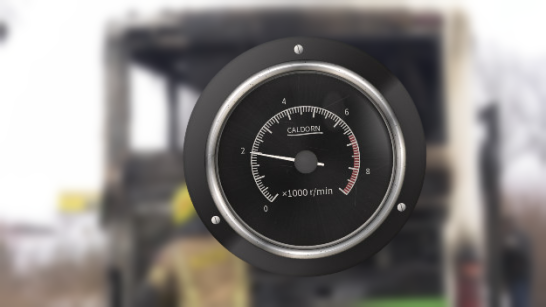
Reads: {"value": 2000, "unit": "rpm"}
